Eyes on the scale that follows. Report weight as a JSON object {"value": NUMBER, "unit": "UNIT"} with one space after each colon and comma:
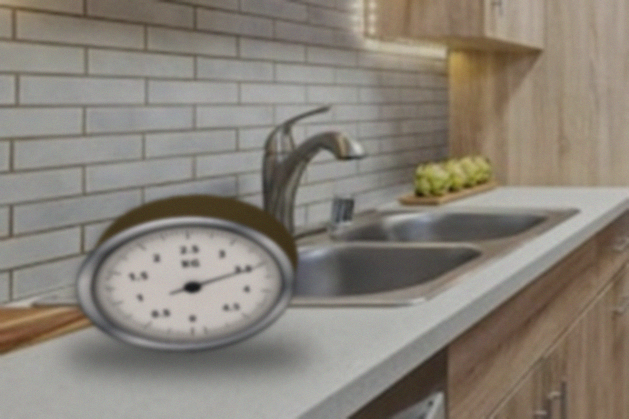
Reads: {"value": 3.5, "unit": "kg"}
